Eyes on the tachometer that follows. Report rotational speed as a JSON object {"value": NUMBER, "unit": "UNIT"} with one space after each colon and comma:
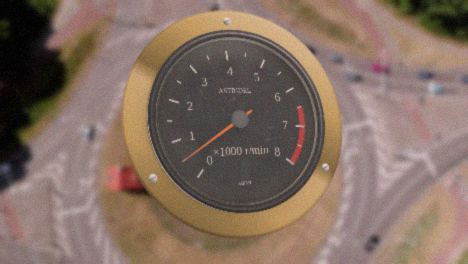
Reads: {"value": 500, "unit": "rpm"}
